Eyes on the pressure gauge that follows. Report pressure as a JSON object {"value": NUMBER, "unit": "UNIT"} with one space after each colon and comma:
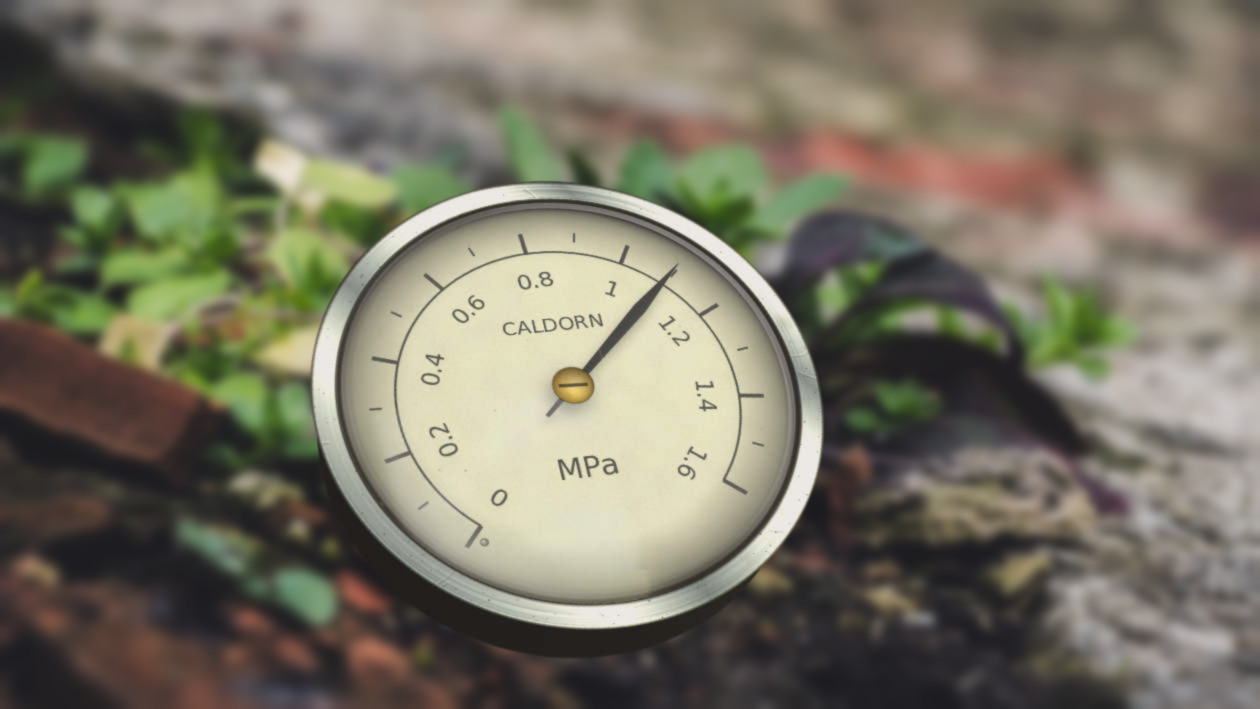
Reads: {"value": 1.1, "unit": "MPa"}
